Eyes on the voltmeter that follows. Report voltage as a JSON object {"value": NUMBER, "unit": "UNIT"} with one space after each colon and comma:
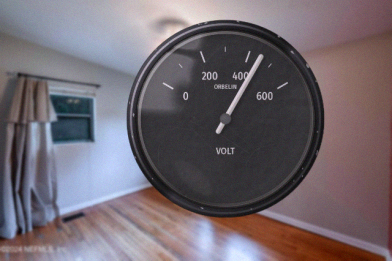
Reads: {"value": 450, "unit": "V"}
